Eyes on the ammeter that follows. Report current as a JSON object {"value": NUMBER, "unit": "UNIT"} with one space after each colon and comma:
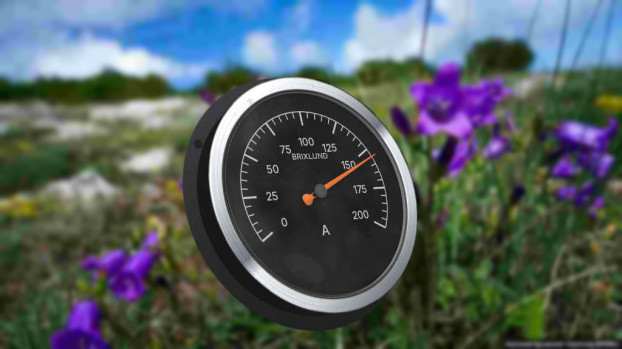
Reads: {"value": 155, "unit": "A"}
